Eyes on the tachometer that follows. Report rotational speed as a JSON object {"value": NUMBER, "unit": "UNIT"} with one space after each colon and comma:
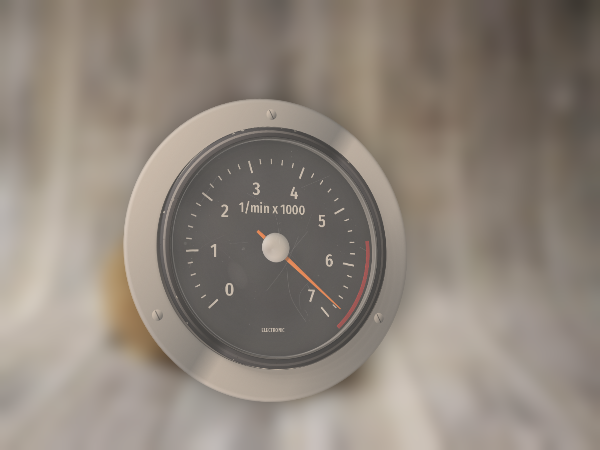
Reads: {"value": 6800, "unit": "rpm"}
